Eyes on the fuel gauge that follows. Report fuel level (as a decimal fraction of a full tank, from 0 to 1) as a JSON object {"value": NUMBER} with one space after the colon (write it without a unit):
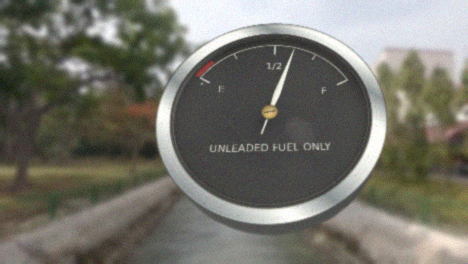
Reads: {"value": 0.625}
